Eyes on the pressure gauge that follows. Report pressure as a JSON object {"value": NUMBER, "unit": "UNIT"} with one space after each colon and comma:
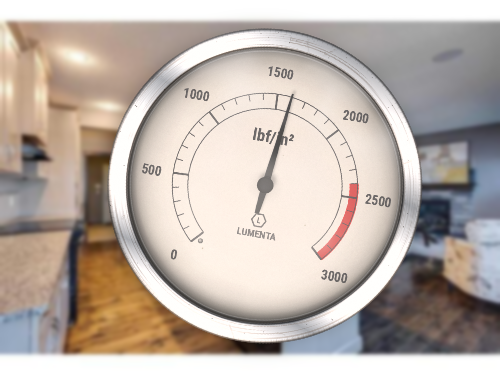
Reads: {"value": 1600, "unit": "psi"}
